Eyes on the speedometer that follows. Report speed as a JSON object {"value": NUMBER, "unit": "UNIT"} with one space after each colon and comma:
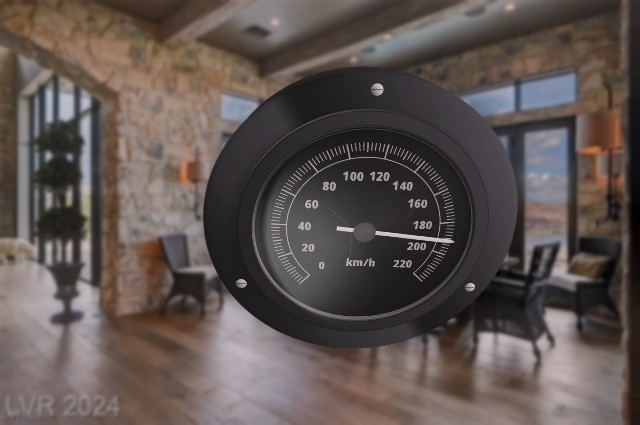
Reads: {"value": 190, "unit": "km/h"}
